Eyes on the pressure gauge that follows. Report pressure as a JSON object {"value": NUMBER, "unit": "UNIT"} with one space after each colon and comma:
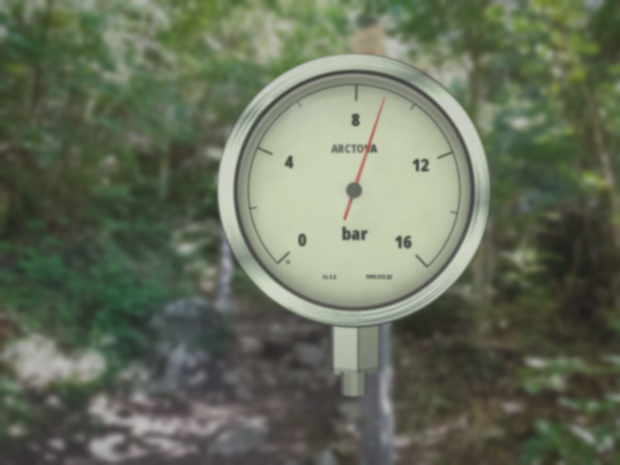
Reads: {"value": 9, "unit": "bar"}
